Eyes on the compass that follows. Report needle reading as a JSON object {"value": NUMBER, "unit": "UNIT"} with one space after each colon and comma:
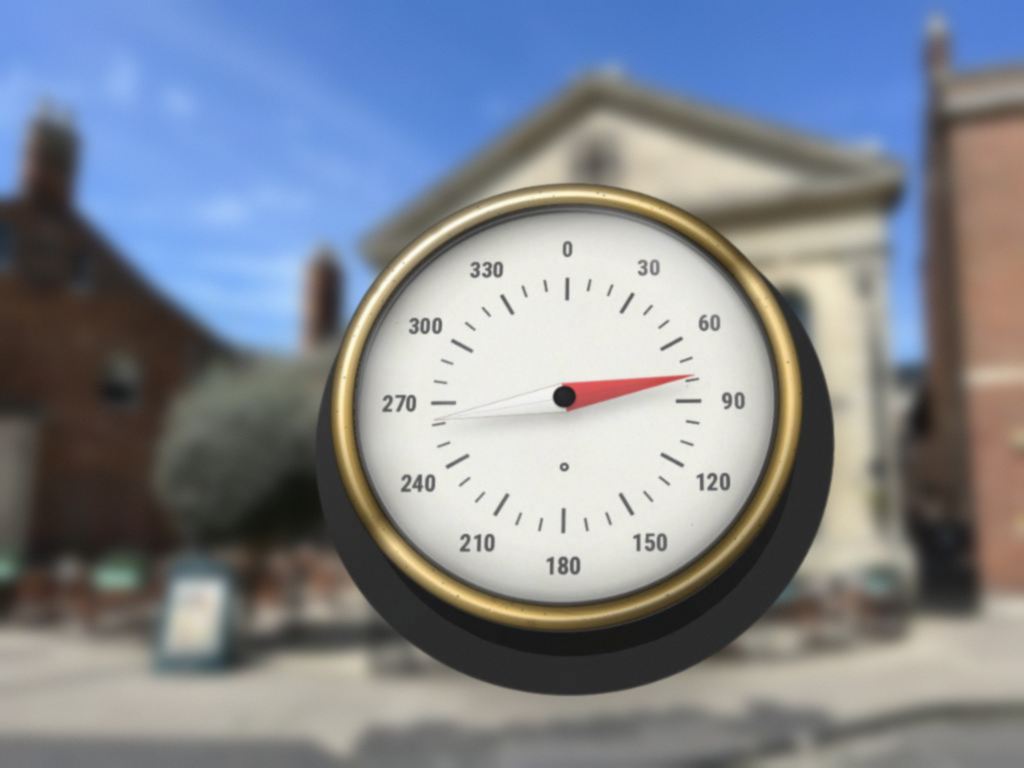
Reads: {"value": 80, "unit": "°"}
